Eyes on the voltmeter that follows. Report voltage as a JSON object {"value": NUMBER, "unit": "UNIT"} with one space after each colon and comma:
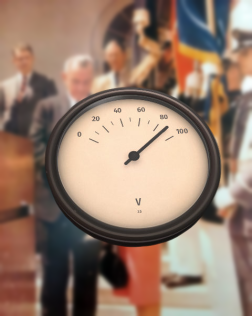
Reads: {"value": 90, "unit": "V"}
